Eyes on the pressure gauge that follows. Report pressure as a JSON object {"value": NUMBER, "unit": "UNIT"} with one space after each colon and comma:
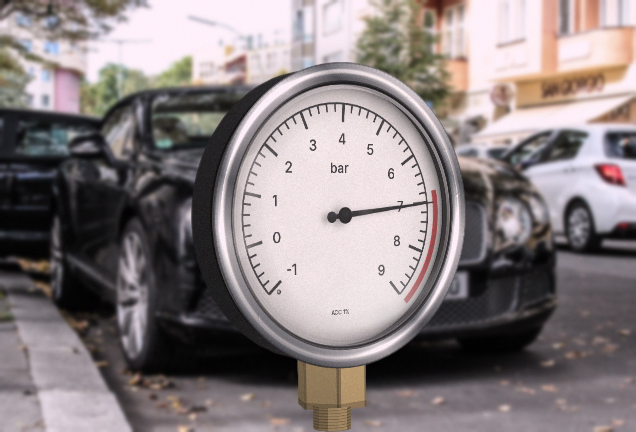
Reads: {"value": 7, "unit": "bar"}
